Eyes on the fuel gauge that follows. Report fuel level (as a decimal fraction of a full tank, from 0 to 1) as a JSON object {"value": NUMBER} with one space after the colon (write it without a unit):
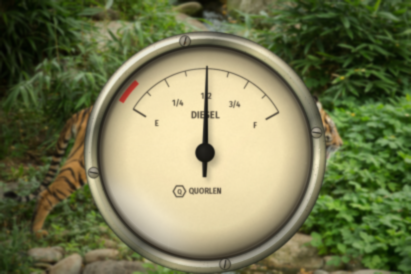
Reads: {"value": 0.5}
